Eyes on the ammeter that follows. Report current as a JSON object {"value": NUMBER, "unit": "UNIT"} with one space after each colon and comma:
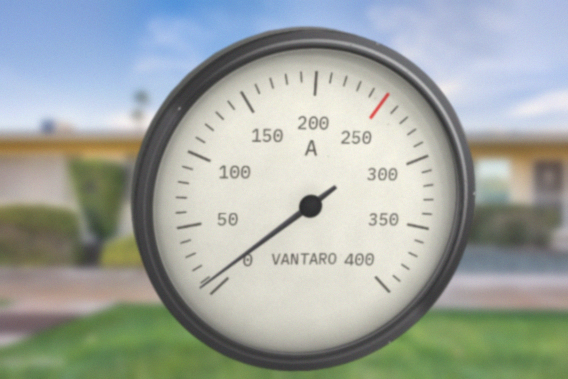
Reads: {"value": 10, "unit": "A"}
